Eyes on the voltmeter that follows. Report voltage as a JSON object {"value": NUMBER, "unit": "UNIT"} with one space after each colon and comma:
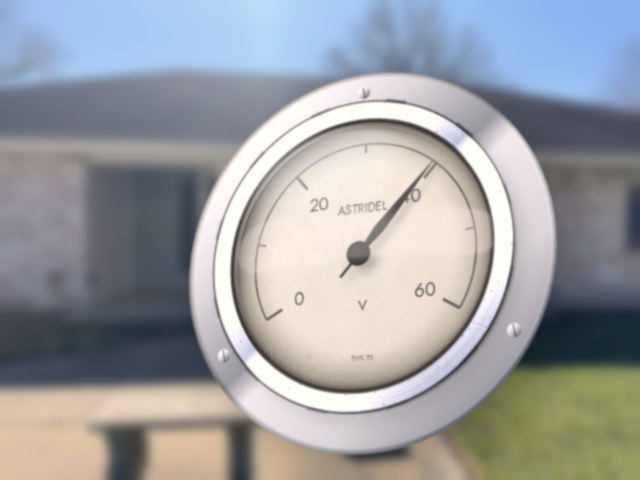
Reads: {"value": 40, "unit": "V"}
